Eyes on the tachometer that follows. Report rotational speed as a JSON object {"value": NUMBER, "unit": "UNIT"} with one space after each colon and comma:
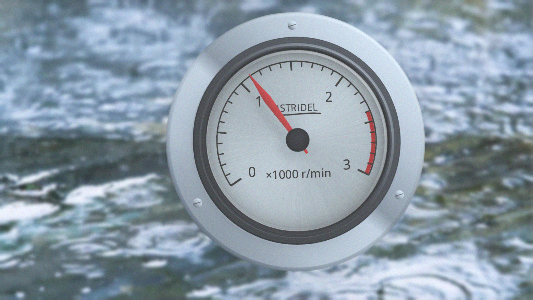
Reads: {"value": 1100, "unit": "rpm"}
